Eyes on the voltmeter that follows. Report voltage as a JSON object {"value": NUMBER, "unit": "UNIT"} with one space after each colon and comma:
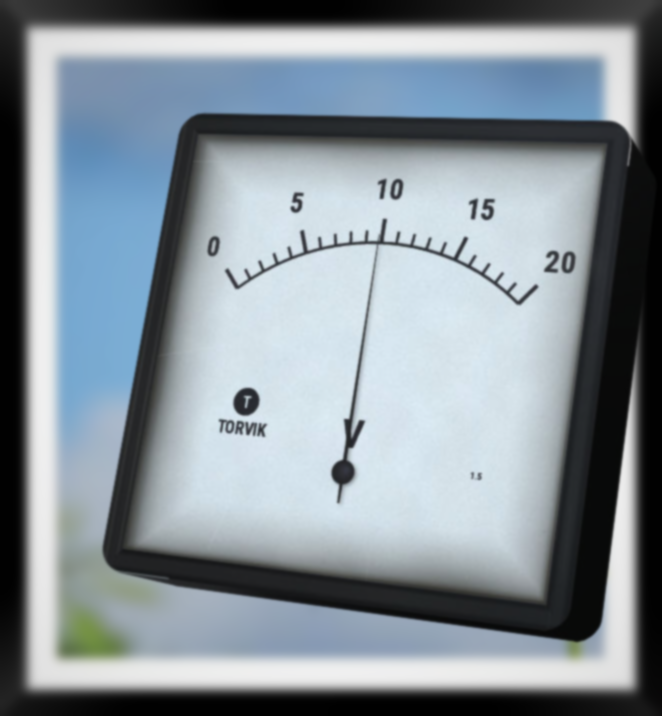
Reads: {"value": 10, "unit": "V"}
